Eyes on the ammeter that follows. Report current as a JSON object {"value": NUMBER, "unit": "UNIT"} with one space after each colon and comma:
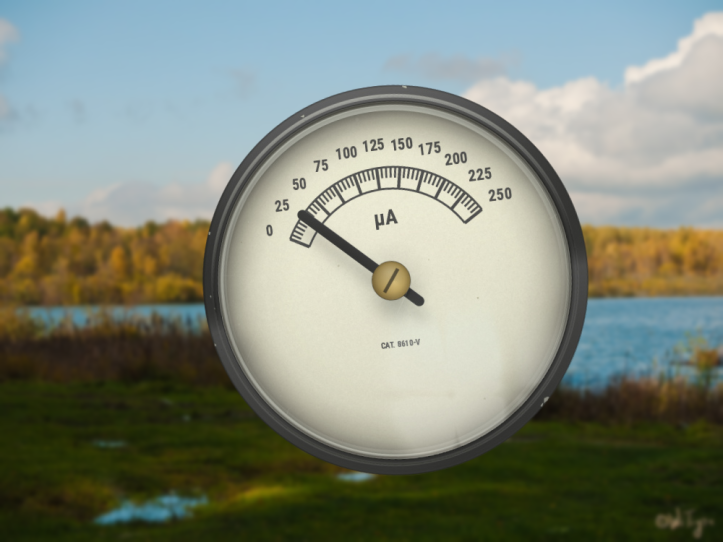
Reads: {"value": 30, "unit": "µA"}
